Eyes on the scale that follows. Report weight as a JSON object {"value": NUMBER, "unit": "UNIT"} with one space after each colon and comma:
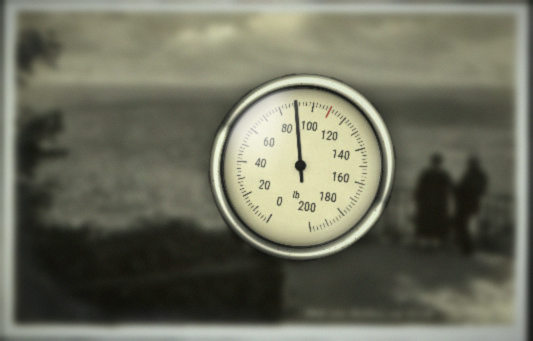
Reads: {"value": 90, "unit": "lb"}
